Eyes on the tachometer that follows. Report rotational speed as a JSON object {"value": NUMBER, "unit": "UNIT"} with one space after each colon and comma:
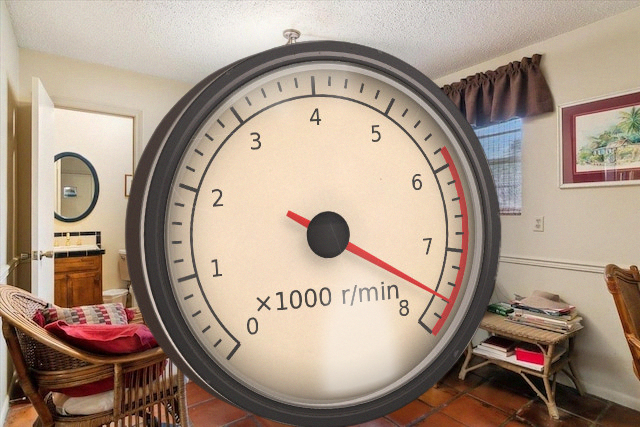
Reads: {"value": 7600, "unit": "rpm"}
